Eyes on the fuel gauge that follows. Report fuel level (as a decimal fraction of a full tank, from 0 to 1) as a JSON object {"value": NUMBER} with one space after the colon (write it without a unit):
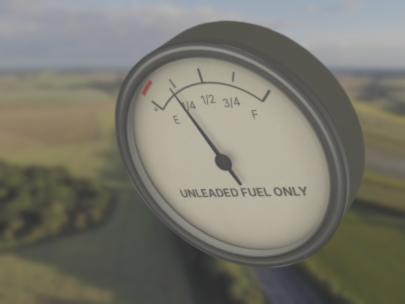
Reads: {"value": 0.25}
